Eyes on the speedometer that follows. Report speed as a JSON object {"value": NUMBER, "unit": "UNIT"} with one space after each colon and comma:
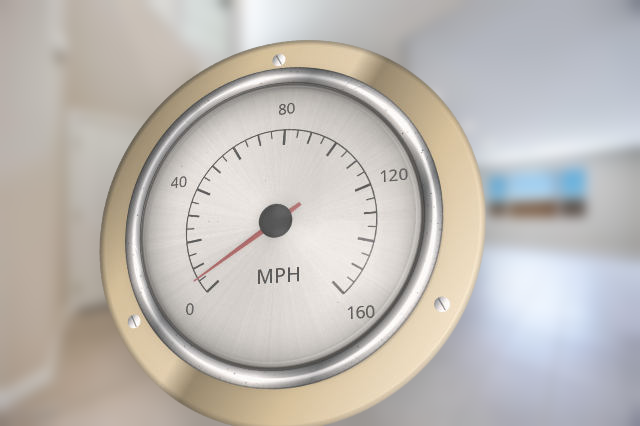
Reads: {"value": 5, "unit": "mph"}
